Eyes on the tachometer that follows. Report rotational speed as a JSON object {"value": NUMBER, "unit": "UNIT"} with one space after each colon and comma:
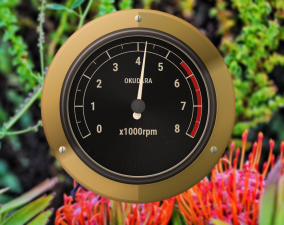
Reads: {"value": 4250, "unit": "rpm"}
